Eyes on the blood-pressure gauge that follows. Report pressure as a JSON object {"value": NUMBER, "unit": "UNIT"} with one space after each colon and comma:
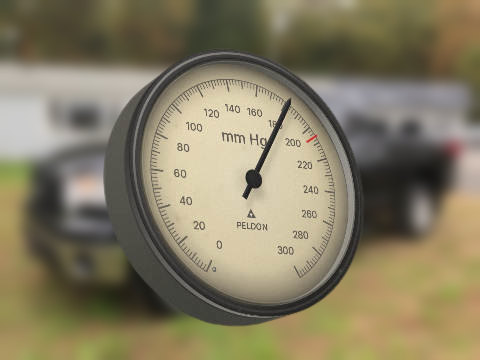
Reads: {"value": 180, "unit": "mmHg"}
